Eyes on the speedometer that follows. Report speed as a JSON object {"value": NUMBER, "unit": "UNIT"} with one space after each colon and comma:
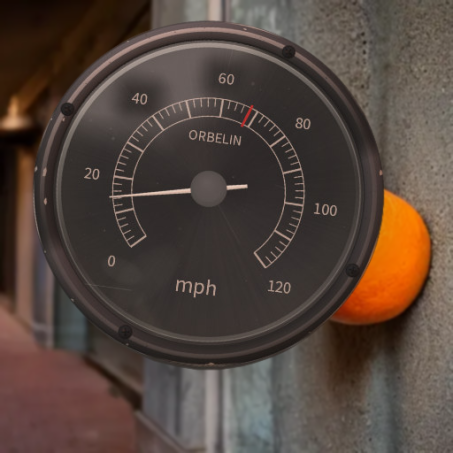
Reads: {"value": 14, "unit": "mph"}
